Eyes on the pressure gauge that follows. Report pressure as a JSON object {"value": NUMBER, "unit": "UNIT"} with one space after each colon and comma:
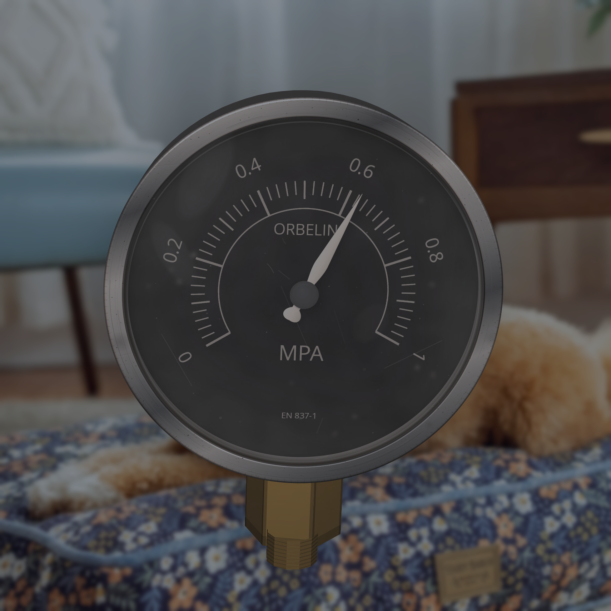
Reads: {"value": 0.62, "unit": "MPa"}
